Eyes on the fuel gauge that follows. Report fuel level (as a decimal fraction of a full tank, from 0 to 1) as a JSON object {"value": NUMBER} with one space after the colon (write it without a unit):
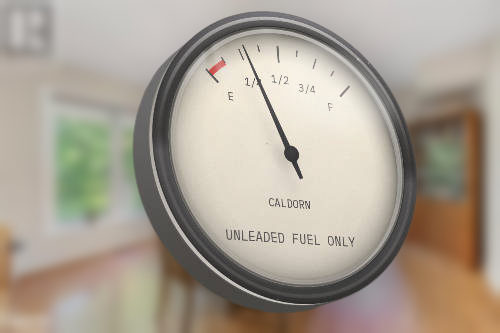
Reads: {"value": 0.25}
